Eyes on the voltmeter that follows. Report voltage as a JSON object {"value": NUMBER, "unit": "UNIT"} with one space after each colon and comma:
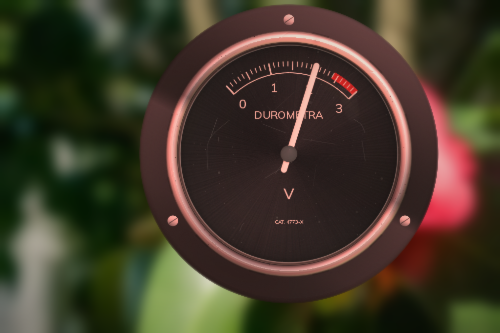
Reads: {"value": 2, "unit": "V"}
